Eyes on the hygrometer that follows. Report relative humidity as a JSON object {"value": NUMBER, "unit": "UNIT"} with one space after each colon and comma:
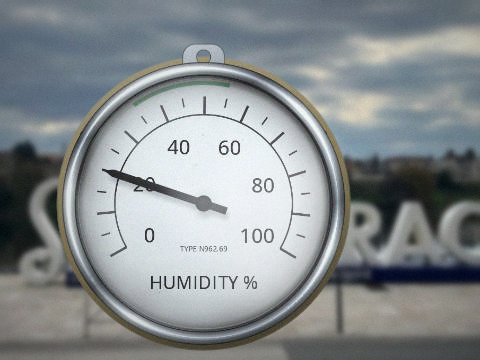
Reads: {"value": 20, "unit": "%"}
